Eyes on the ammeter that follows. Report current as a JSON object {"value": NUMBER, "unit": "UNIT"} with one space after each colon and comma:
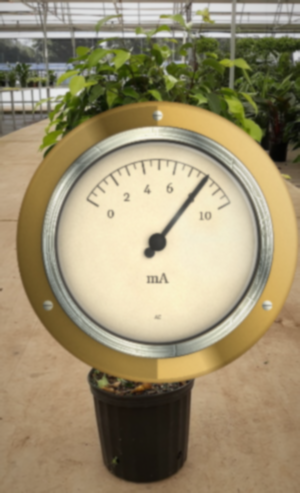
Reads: {"value": 8, "unit": "mA"}
